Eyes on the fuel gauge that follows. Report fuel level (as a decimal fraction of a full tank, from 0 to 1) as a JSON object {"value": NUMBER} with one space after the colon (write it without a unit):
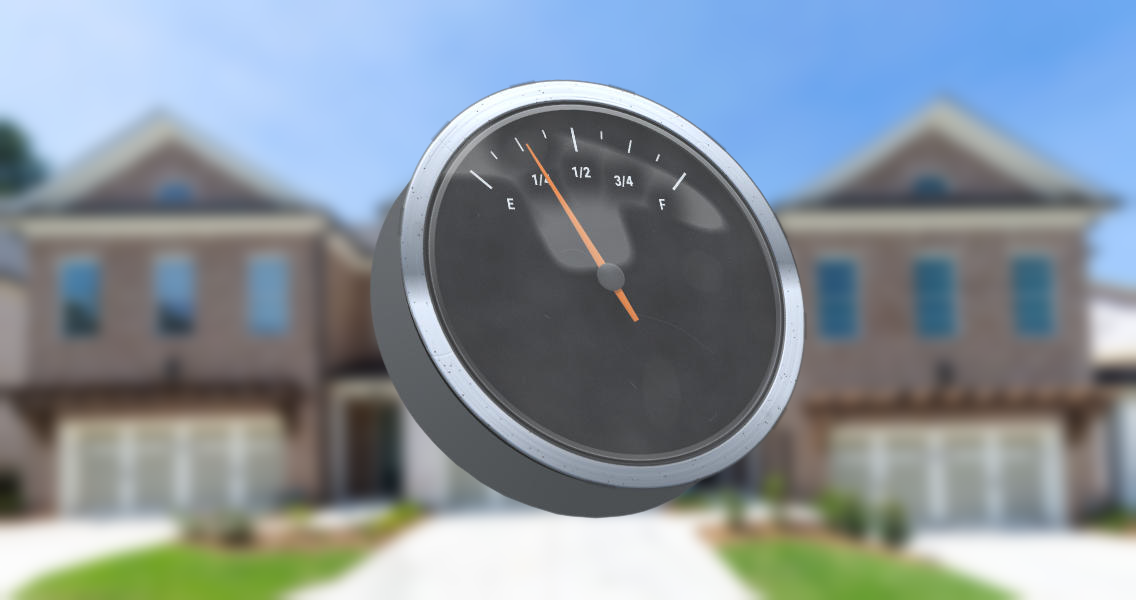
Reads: {"value": 0.25}
